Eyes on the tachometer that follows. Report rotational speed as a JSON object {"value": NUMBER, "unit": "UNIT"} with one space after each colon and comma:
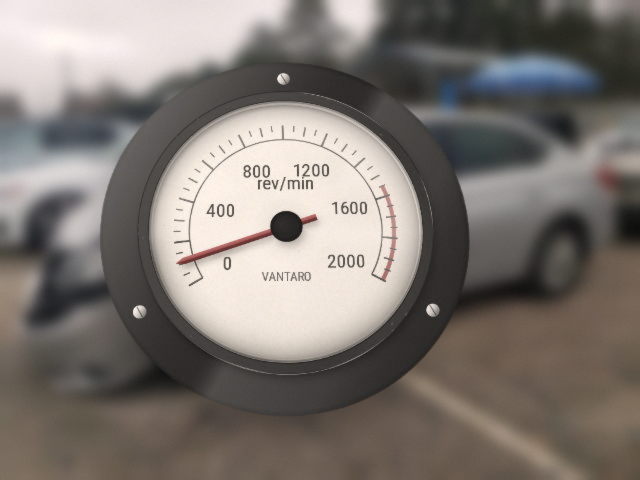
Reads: {"value": 100, "unit": "rpm"}
